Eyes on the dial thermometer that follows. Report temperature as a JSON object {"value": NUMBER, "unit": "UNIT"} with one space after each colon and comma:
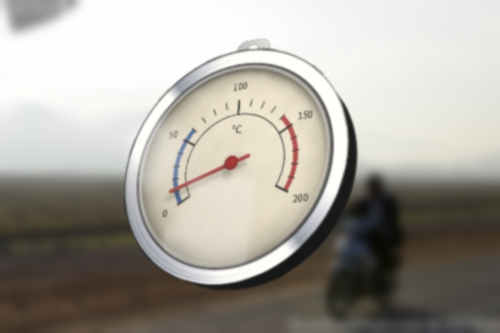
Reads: {"value": 10, "unit": "°C"}
